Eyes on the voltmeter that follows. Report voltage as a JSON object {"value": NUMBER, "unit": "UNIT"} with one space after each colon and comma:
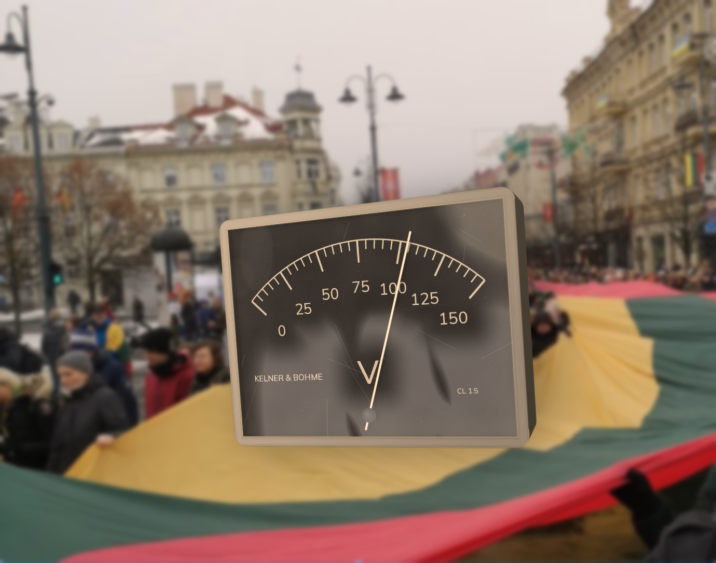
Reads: {"value": 105, "unit": "V"}
